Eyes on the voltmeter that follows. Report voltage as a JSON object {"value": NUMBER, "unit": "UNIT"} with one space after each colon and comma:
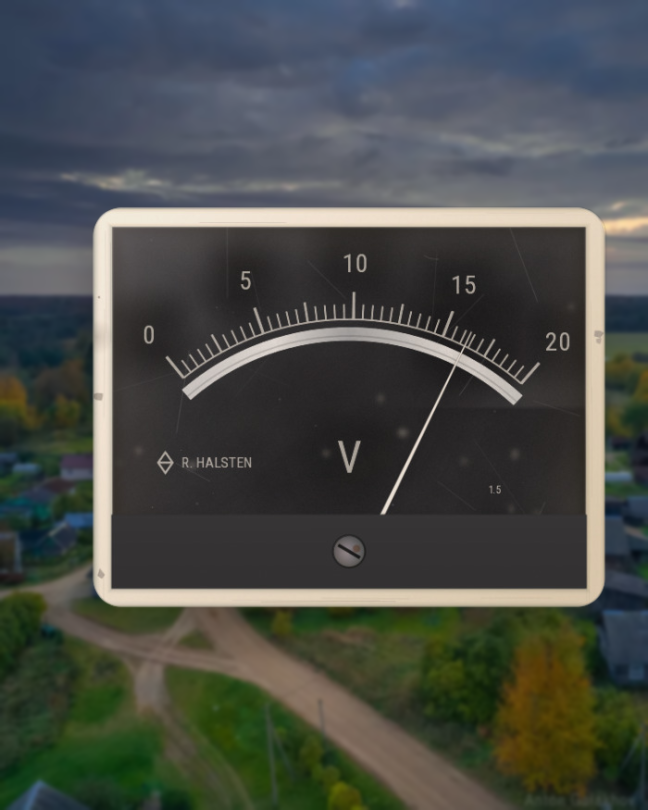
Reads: {"value": 16.25, "unit": "V"}
